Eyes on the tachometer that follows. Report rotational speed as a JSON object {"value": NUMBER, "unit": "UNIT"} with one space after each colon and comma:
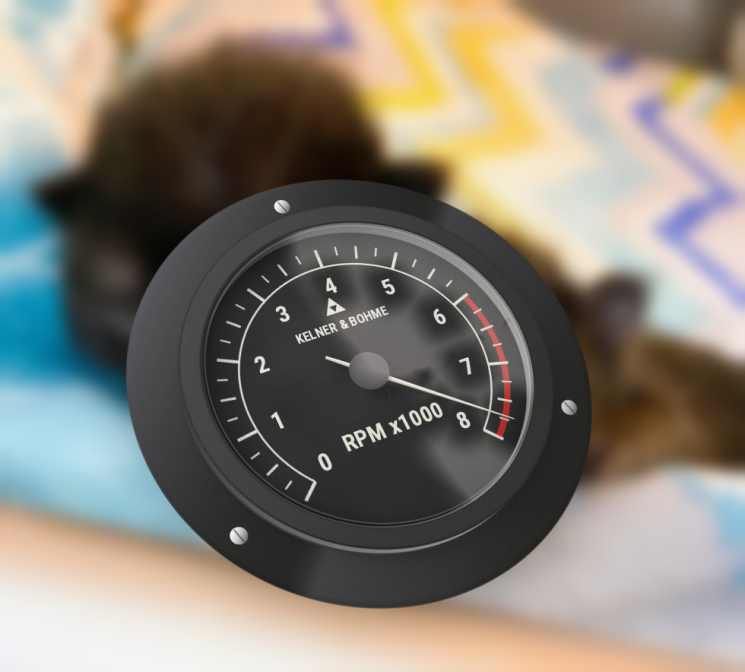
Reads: {"value": 7750, "unit": "rpm"}
